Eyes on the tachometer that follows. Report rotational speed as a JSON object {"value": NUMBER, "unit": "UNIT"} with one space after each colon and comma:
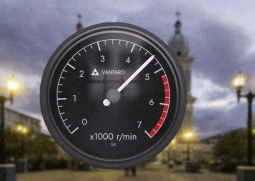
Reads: {"value": 4600, "unit": "rpm"}
